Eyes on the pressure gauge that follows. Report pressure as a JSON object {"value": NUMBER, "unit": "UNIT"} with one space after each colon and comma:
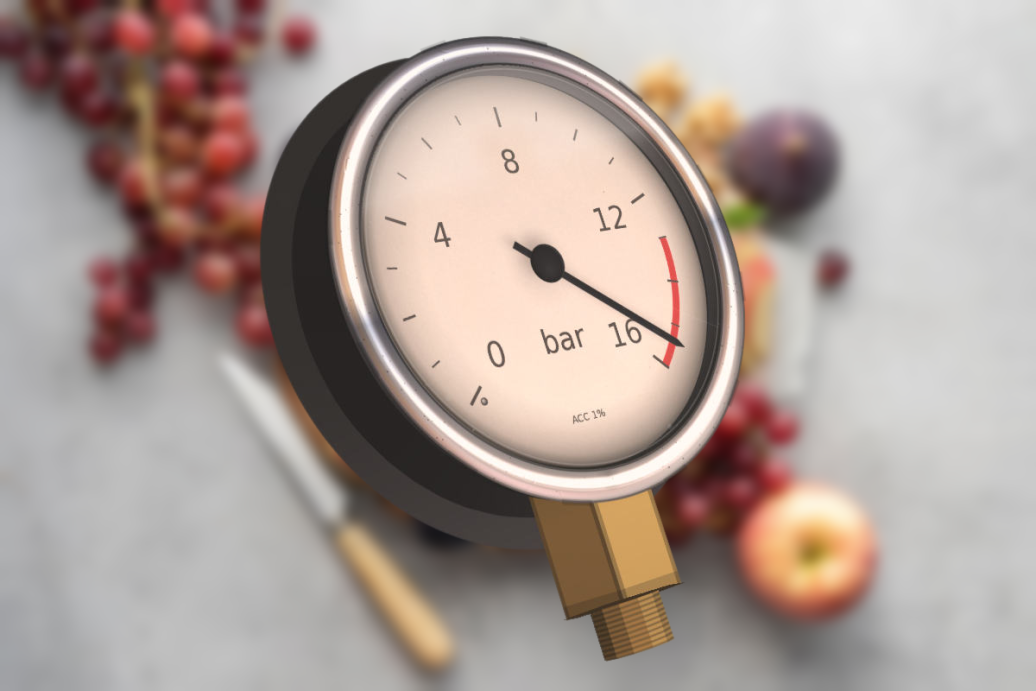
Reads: {"value": 15.5, "unit": "bar"}
